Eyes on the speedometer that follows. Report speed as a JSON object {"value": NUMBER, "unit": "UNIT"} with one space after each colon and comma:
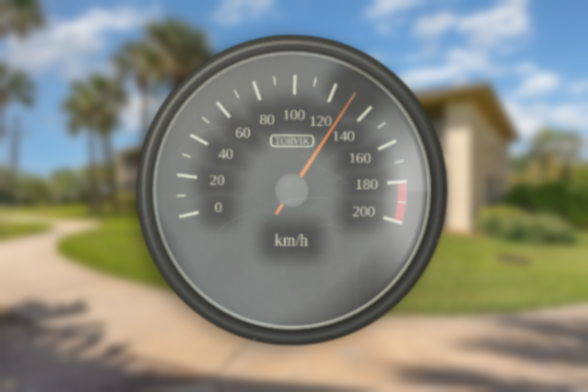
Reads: {"value": 130, "unit": "km/h"}
